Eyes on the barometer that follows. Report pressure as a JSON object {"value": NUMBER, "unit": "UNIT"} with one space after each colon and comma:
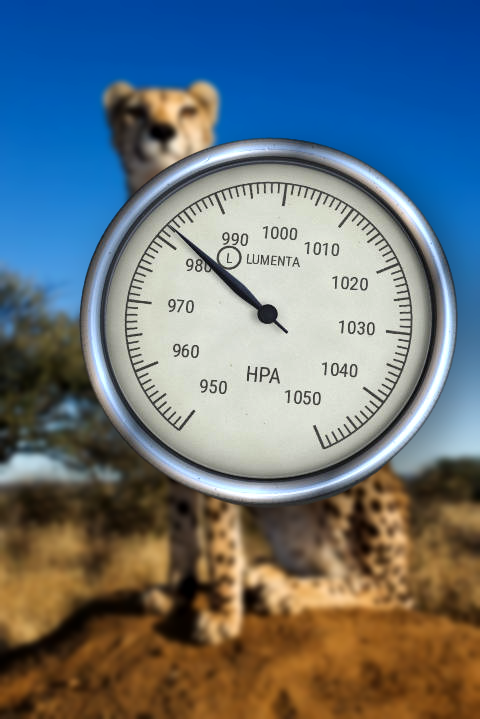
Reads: {"value": 982, "unit": "hPa"}
